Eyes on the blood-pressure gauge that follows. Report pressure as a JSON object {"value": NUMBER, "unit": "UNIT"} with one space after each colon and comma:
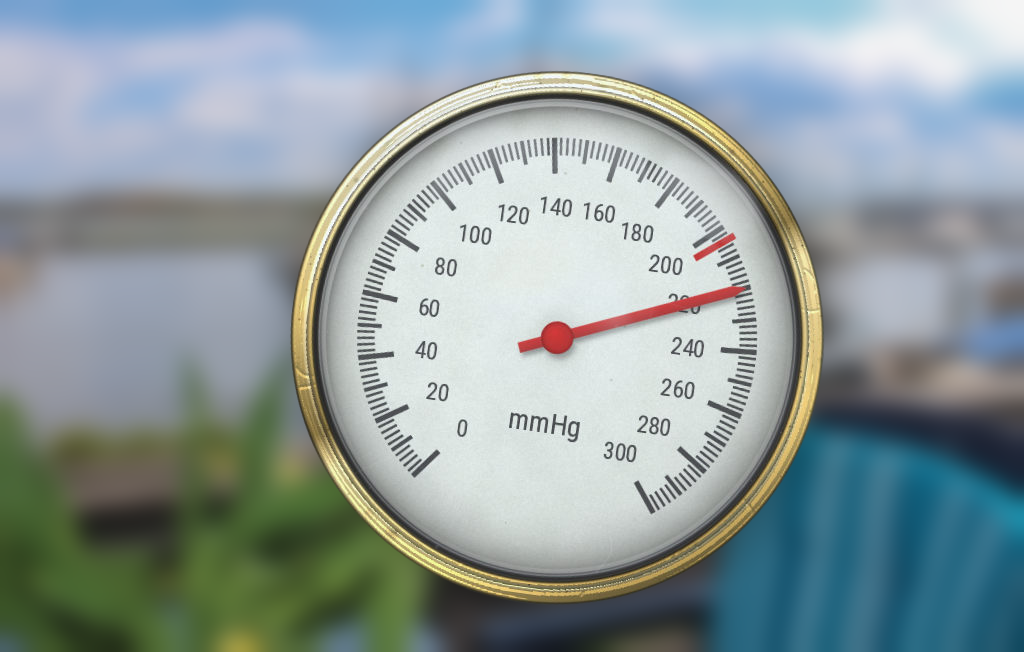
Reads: {"value": 220, "unit": "mmHg"}
